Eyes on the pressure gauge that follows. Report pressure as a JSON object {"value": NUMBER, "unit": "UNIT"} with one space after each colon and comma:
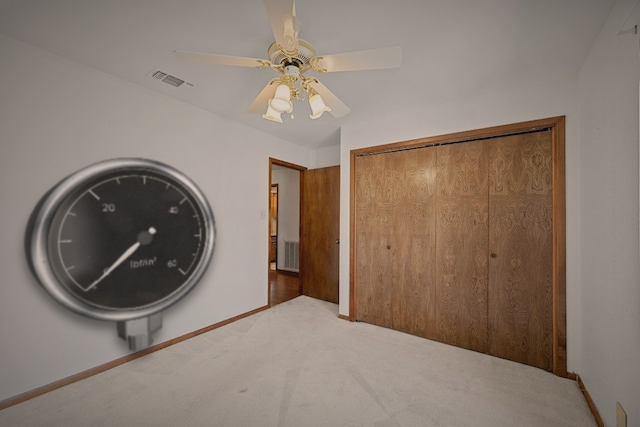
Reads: {"value": 0, "unit": "psi"}
